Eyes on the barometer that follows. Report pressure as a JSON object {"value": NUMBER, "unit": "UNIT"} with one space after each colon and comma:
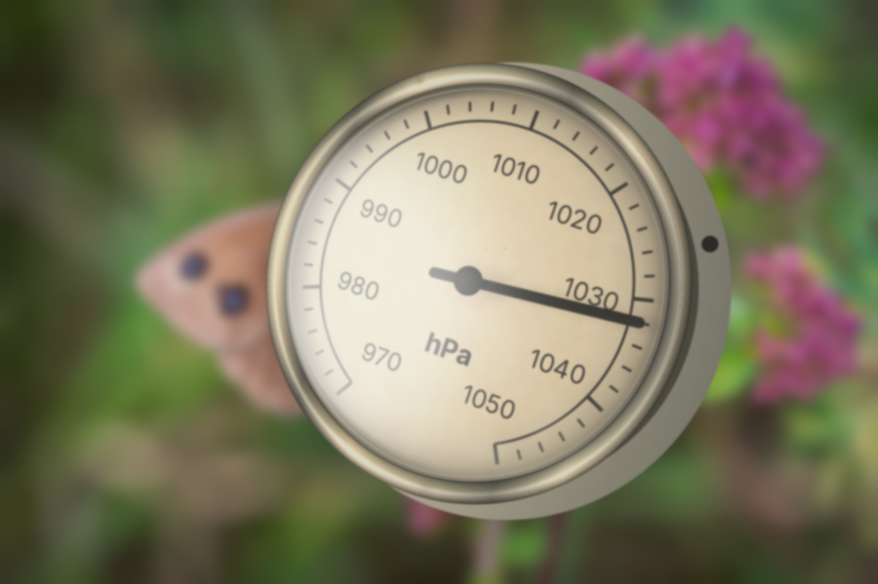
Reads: {"value": 1032, "unit": "hPa"}
